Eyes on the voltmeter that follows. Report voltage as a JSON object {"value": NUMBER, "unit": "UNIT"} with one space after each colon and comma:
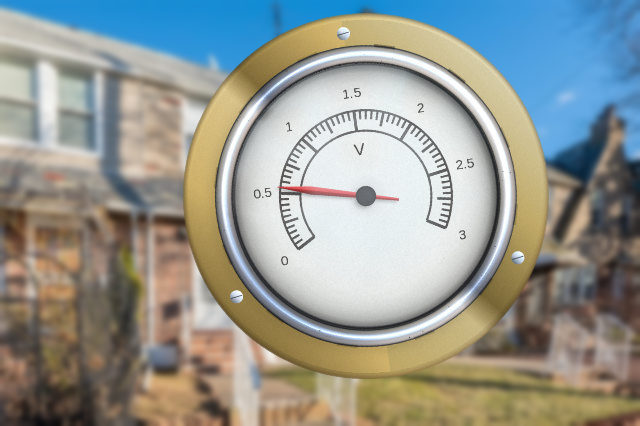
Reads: {"value": 0.55, "unit": "V"}
